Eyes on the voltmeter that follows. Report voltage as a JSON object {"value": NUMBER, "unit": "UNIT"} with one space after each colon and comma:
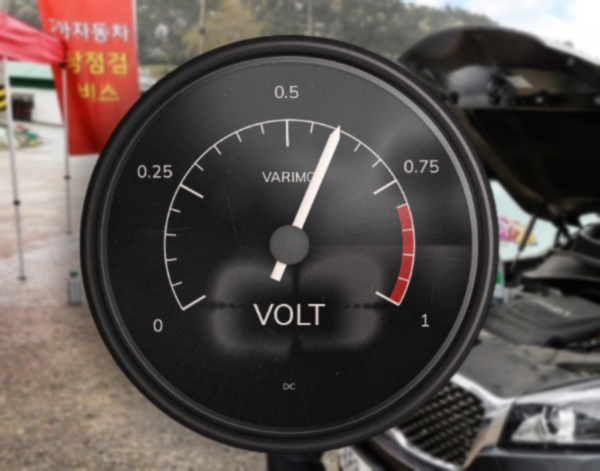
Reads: {"value": 0.6, "unit": "V"}
